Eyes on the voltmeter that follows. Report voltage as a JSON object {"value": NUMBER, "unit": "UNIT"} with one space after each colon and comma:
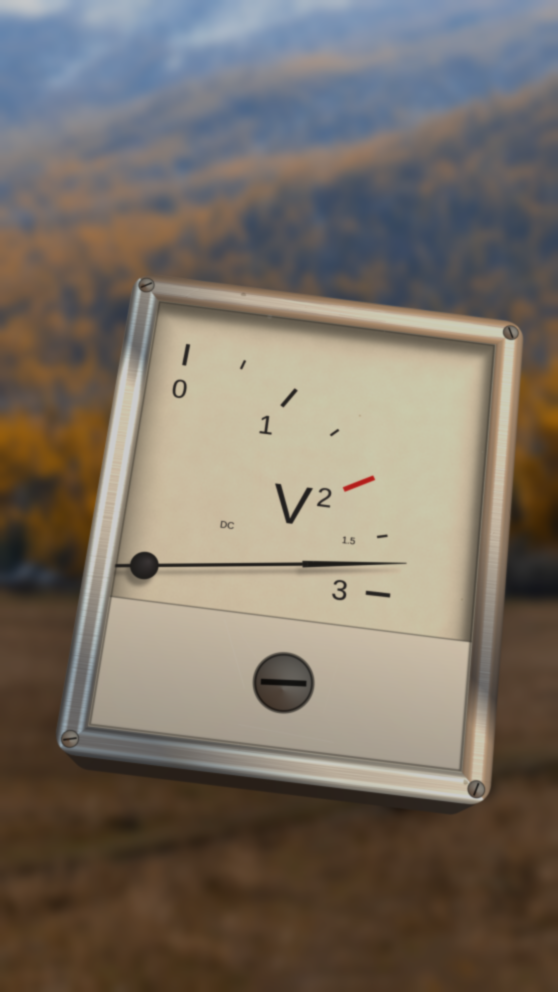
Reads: {"value": 2.75, "unit": "V"}
